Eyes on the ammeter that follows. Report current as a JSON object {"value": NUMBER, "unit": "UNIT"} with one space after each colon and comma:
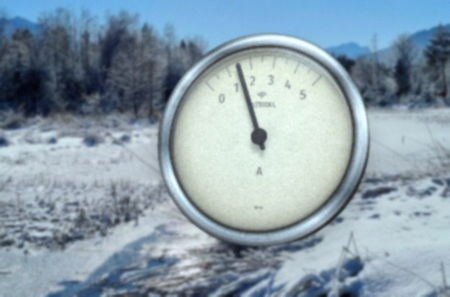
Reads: {"value": 1.5, "unit": "A"}
